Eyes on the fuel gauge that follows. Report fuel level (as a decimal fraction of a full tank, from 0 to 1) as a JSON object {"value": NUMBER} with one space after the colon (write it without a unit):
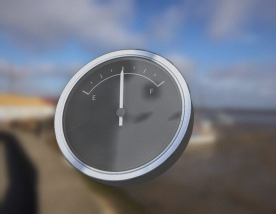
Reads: {"value": 0.5}
